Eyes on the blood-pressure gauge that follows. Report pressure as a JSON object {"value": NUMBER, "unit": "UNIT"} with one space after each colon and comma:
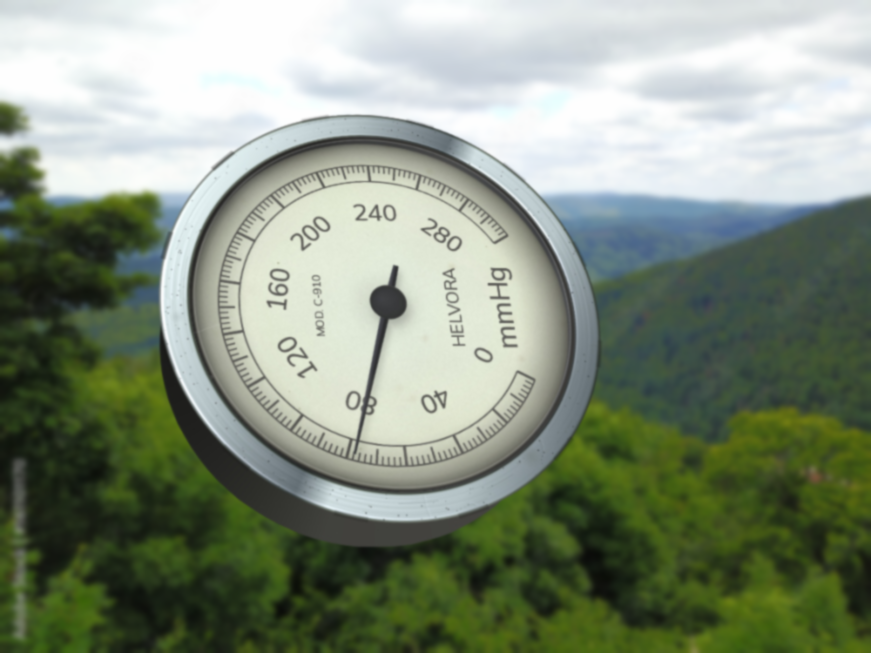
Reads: {"value": 78, "unit": "mmHg"}
